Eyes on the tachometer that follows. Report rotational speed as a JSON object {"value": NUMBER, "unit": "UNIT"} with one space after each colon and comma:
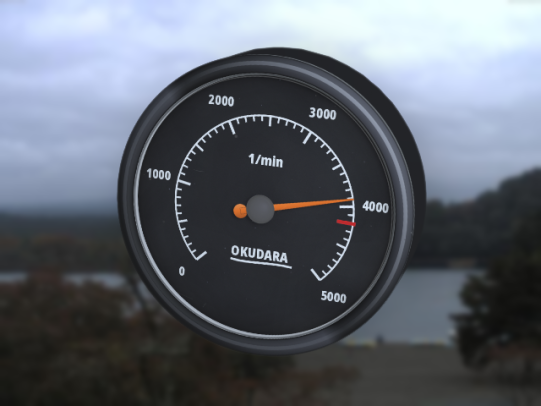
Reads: {"value": 3900, "unit": "rpm"}
